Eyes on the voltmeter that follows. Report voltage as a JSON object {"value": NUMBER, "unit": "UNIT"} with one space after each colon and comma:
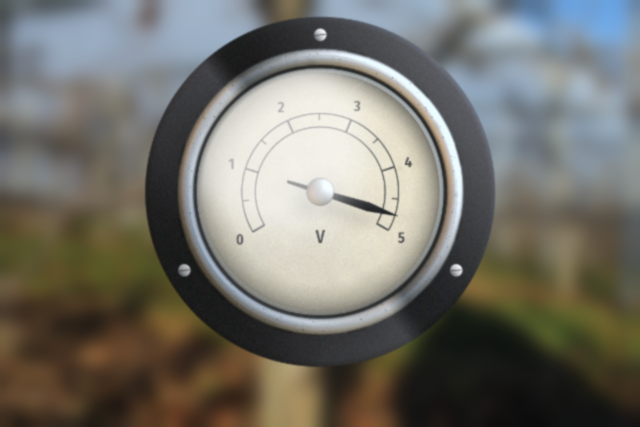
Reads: {"value": 4.75, "unit": "V"}
